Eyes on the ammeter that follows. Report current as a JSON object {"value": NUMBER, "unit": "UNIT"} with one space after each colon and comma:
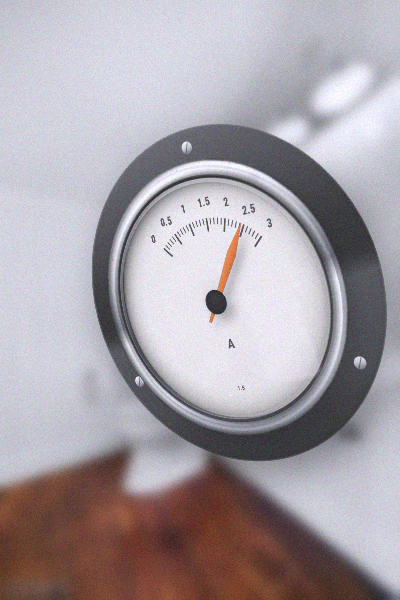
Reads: {"value": 2.5, "unit": "A"}
